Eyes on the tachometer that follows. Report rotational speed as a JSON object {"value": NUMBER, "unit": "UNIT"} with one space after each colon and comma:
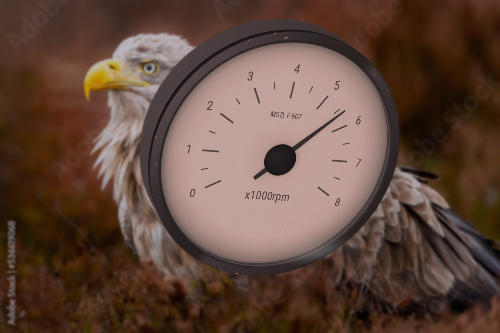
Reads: {"value": 5500, "unit": "rpm"}
